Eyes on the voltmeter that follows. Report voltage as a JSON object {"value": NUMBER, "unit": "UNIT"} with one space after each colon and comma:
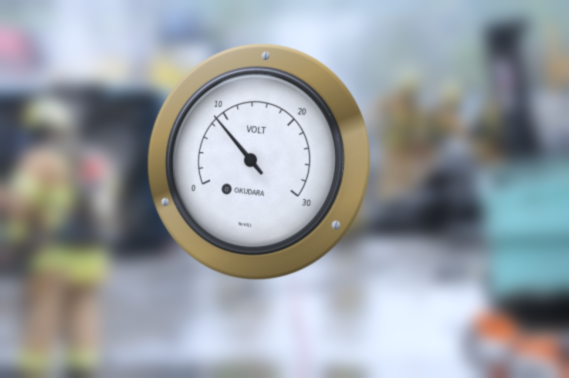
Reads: {"value": 9, "unit": "V"}
